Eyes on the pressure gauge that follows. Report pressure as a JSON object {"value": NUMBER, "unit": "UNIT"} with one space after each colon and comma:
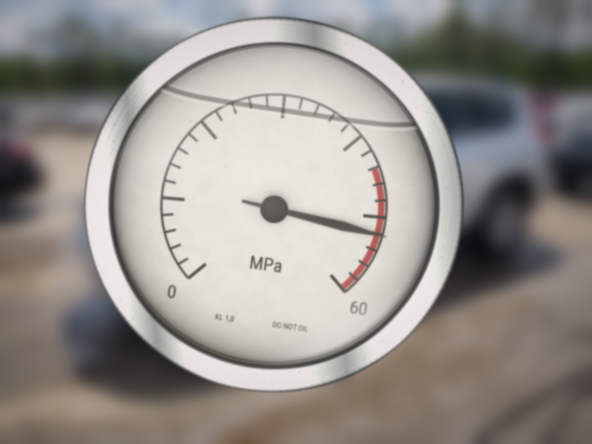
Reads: {"value": 52, "unit": "MPa"}
